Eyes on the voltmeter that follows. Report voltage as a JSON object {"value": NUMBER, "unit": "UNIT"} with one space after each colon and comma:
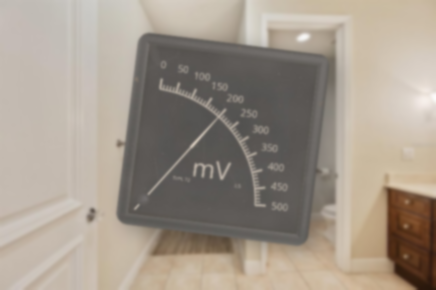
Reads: {"value": 200, "unit": "mV"}
